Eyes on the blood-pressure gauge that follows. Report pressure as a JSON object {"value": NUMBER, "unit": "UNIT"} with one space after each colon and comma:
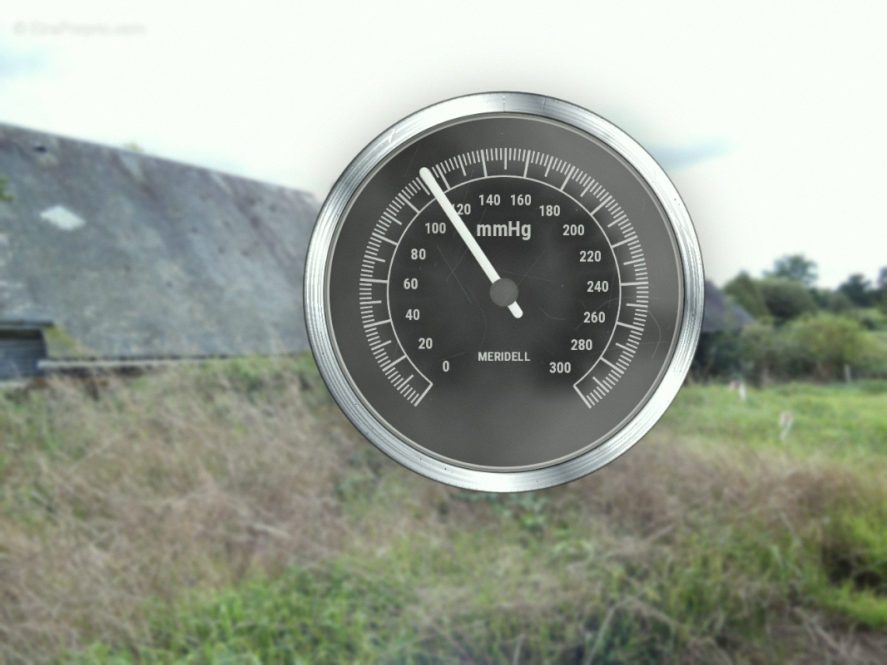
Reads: {"value": 114, "unit": "mmHg"}
